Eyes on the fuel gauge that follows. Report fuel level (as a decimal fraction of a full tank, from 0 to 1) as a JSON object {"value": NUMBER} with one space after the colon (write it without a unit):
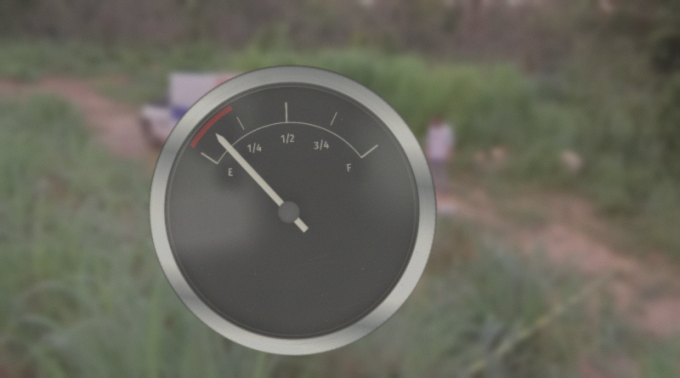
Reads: {"value": 0.125}
